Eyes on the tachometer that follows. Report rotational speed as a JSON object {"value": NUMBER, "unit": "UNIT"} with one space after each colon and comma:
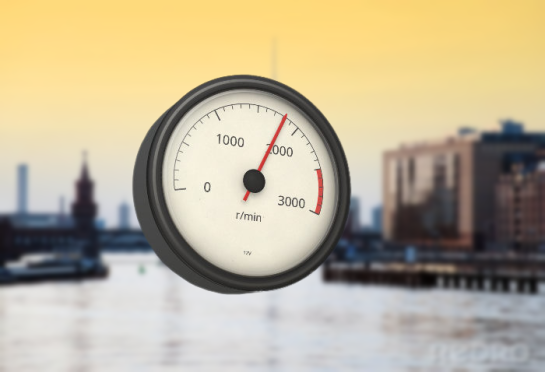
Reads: {"value": 1800, "unit": "rpm"}
